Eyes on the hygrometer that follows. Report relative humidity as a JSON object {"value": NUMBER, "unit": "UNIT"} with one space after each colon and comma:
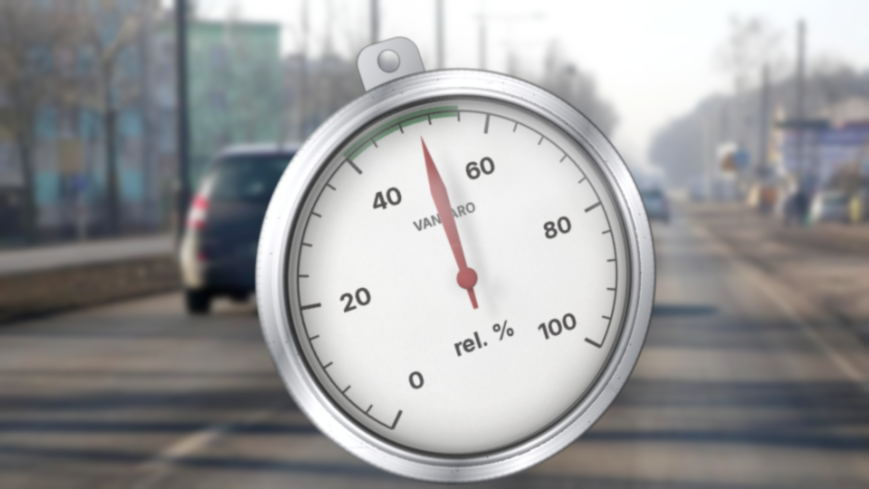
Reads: {"value": 50, "unit": "%"}
